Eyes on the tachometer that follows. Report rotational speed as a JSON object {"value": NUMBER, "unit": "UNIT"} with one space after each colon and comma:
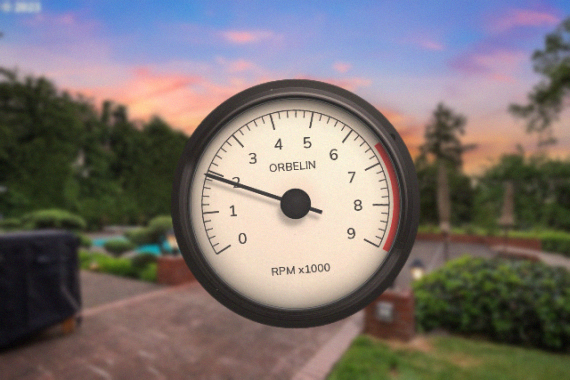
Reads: {"value": 1900, "unit": "rpm"}
